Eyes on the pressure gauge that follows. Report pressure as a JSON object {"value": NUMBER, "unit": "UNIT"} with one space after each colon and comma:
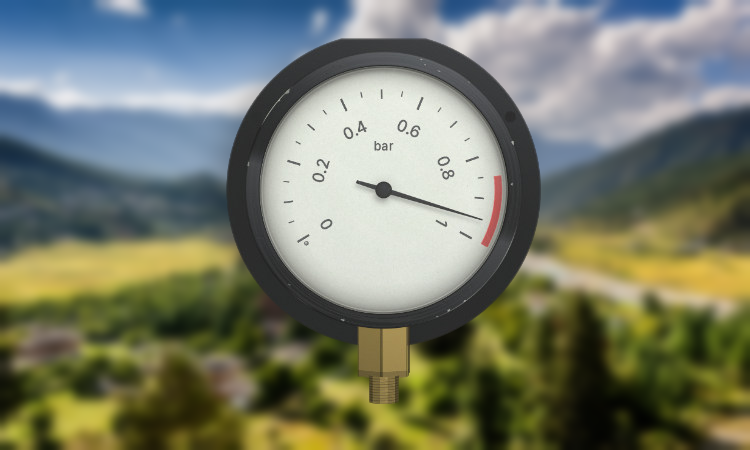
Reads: {"value": 0.95, "unit": "bar"}
